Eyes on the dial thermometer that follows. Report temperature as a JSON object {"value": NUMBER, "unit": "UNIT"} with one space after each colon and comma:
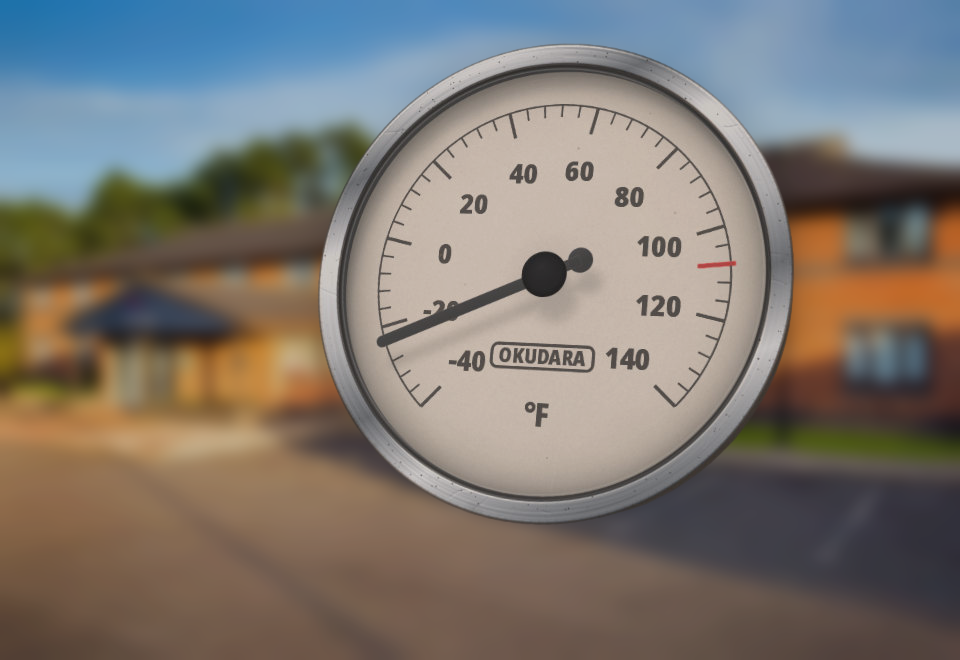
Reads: {"value": -24, "unit": "°F"}
